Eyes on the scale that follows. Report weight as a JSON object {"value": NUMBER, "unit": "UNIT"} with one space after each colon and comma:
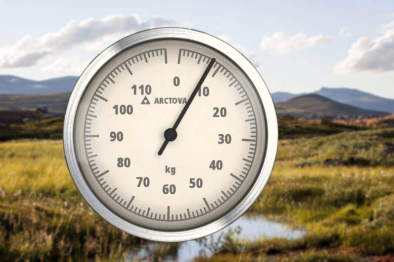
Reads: {"value": 8, "unit": "kg"}
